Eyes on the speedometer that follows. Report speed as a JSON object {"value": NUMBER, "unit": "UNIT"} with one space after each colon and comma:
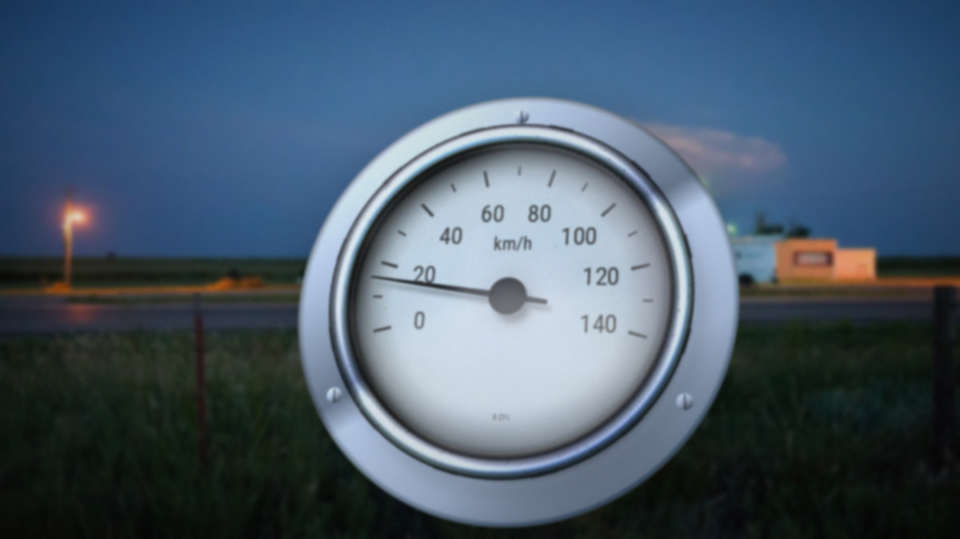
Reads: {"value": 15, "unit": "km/h"}
